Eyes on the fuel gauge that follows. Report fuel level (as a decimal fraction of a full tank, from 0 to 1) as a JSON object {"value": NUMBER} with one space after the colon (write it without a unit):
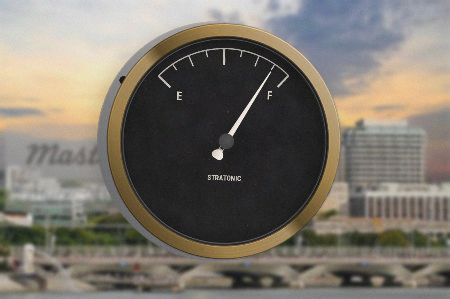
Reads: {"value": 0.875}
